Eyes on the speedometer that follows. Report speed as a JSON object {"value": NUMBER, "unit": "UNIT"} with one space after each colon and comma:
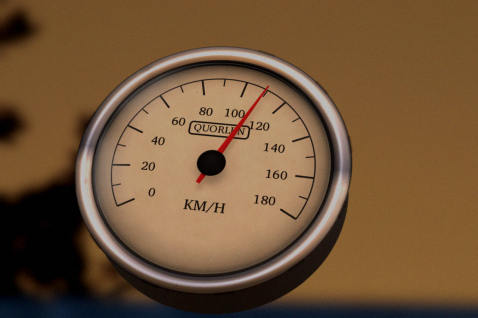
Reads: {"value": 110, "unit": "km/h"}
